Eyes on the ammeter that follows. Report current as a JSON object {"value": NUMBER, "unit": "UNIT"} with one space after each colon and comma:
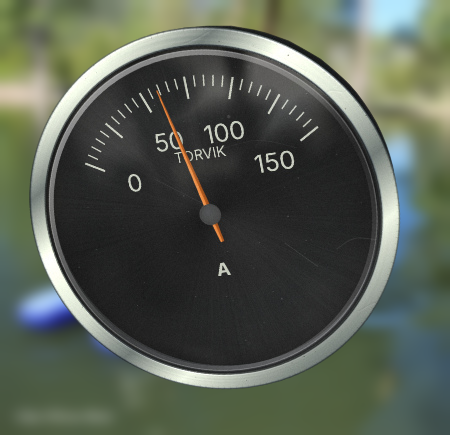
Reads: {"value": 60, "unit": "A"}
